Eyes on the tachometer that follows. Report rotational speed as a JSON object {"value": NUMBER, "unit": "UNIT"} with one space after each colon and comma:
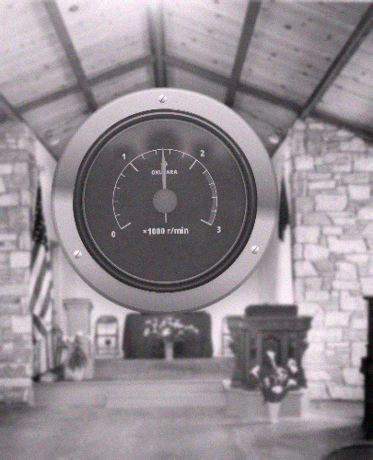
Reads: {"value": 1500, "unit": "rpm"}
